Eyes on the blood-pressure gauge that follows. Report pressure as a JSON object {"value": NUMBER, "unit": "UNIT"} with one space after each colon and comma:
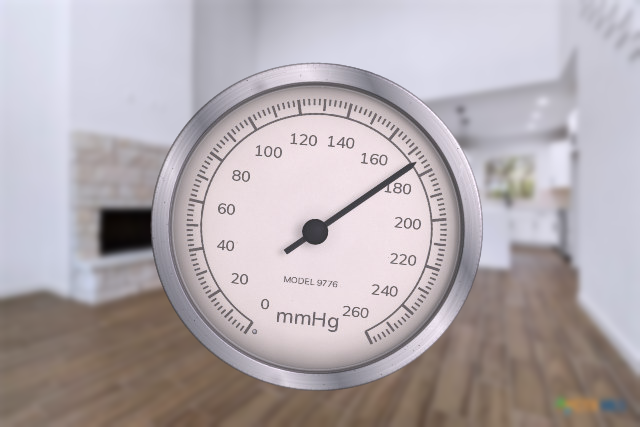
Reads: {"value": 174, "unit": "mmHg"}
